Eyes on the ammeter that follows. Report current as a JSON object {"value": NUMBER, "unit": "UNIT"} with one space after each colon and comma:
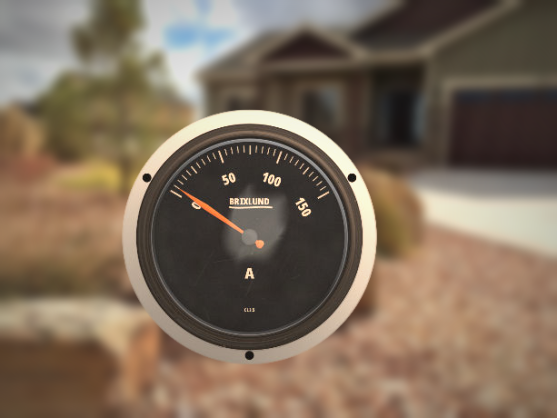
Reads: {"value": 5, "unit": "A"}
